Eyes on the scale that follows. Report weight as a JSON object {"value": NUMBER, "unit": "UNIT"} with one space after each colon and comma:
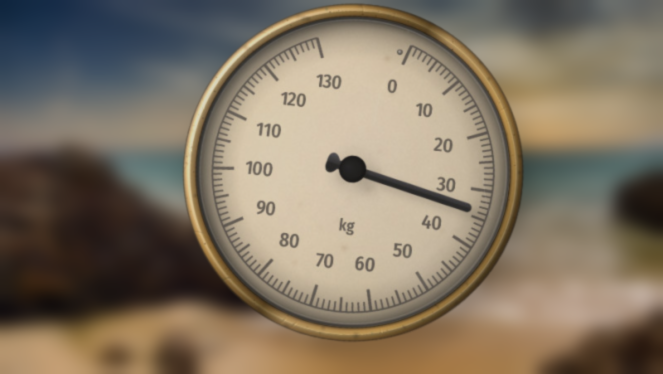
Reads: {"value": 34, "unit": "kg"}
